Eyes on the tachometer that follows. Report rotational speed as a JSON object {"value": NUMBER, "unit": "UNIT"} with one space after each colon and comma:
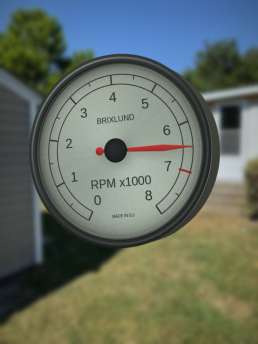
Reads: {"value": 6500, "unit": "rpm"}
